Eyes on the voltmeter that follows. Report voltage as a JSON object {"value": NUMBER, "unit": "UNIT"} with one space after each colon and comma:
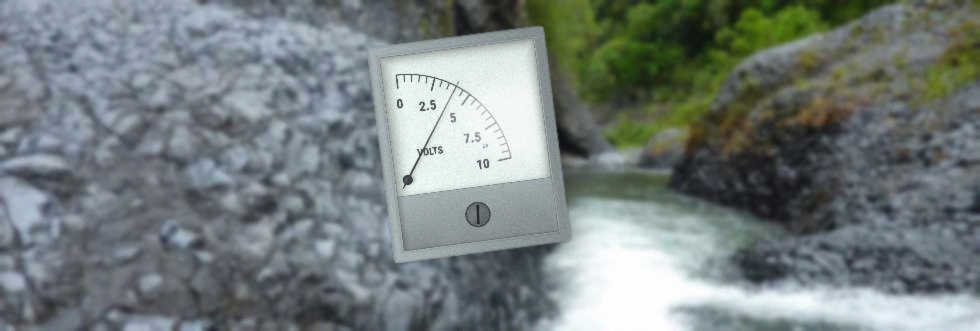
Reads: {"value": 4, "unit": "V"}
